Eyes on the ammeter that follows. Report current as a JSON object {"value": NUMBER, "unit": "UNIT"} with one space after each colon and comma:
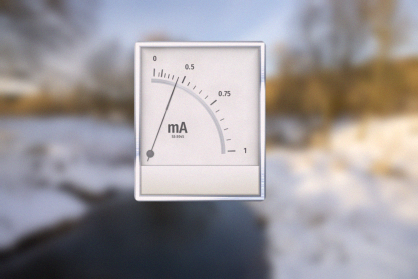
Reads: {"value": 0.45, "unit": "mA"}
